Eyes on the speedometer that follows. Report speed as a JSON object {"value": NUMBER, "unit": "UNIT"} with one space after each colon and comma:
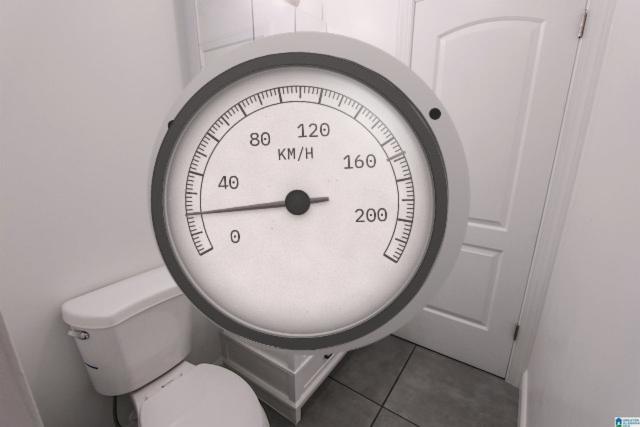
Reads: {"value": 20, "unit": "km/h"}
